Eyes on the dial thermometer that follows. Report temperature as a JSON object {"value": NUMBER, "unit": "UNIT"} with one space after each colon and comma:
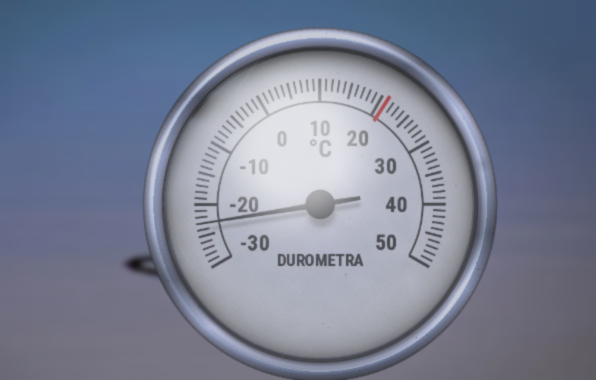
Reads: {"value": -23, "unit": "°C"}
